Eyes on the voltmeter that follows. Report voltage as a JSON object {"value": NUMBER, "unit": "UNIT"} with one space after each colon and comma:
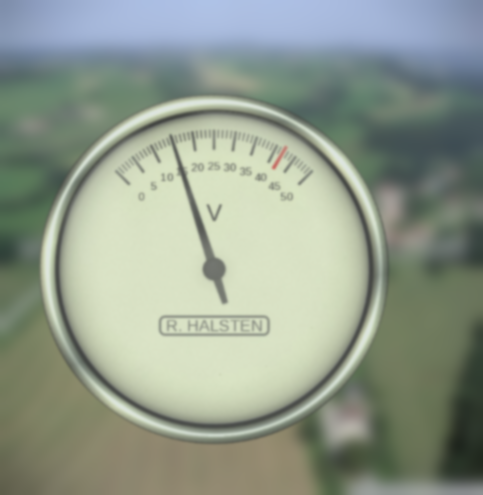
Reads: {"value": 15, "unit": "V"}
